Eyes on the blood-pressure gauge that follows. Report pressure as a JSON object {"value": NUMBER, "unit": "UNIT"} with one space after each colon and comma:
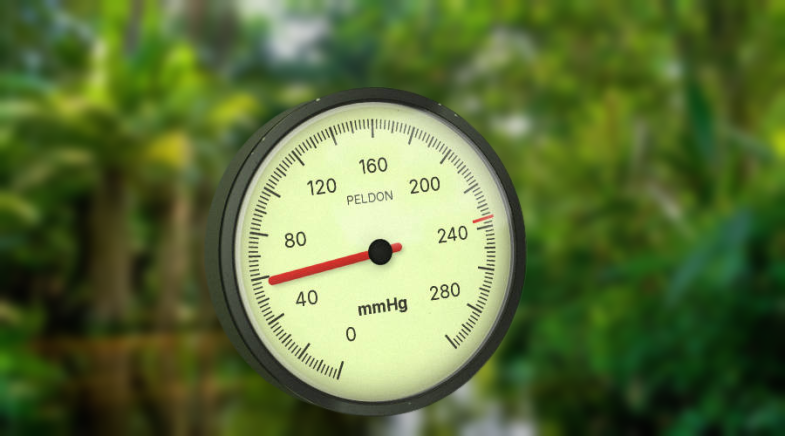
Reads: {"value": 58, "unit": "mmHg"}
